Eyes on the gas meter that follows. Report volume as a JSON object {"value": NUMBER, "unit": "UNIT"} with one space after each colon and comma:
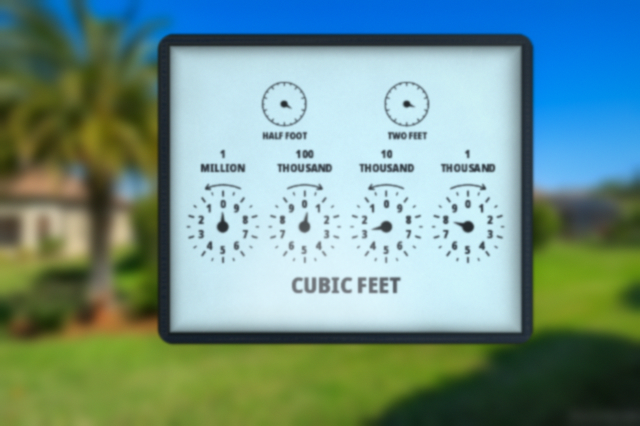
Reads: {"value": 2800, "unit": "ft³"}
